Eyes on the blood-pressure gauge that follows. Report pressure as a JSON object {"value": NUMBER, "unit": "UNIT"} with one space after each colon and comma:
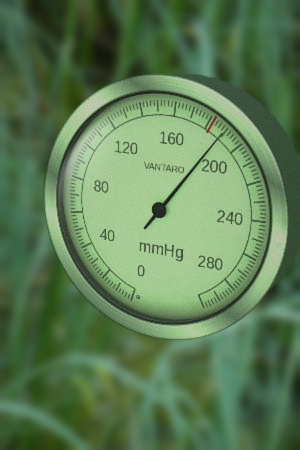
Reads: {"value": 190, "unit": "mmHg"}
